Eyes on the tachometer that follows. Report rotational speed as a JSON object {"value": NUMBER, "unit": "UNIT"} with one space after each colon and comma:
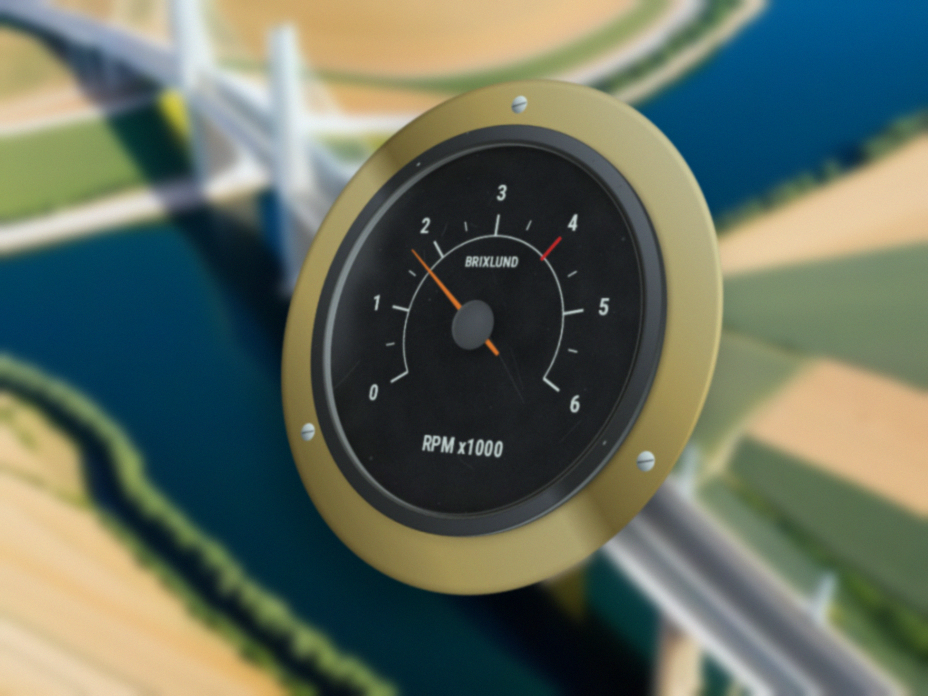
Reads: {"value": 1750, "unit": "rpm"}
